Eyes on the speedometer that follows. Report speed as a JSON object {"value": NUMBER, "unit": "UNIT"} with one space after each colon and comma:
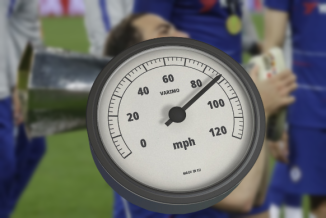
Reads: {"value": 88, "unit": "mph"}
